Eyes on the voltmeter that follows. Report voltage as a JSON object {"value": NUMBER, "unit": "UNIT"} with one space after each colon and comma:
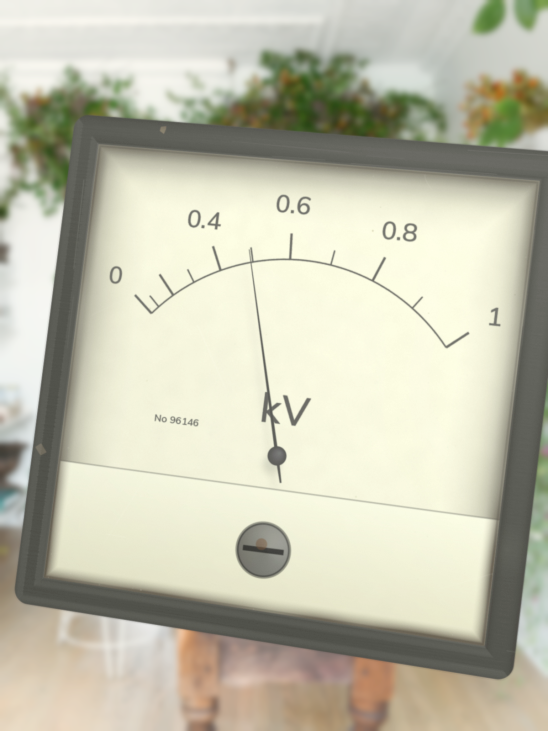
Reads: {"value": 0.5, "unit": "kV"}
